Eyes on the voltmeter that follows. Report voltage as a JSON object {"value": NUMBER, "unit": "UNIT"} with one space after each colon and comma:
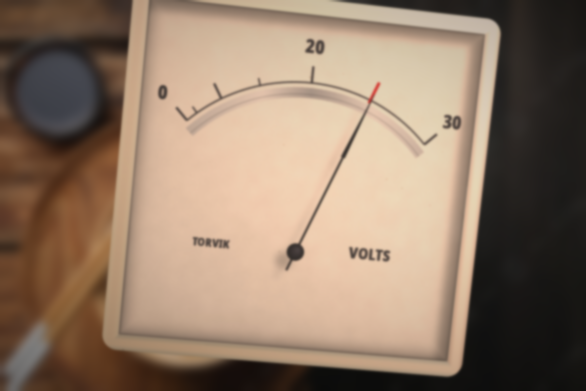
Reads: {"value": 25, "unit": "V"}
